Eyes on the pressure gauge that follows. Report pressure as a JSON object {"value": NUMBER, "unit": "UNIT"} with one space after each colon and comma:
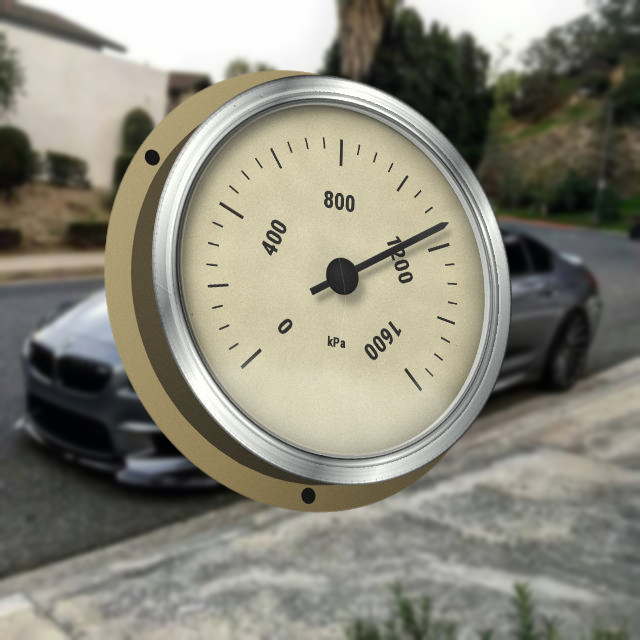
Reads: {"value": 1150, "unit": "kPa"}
